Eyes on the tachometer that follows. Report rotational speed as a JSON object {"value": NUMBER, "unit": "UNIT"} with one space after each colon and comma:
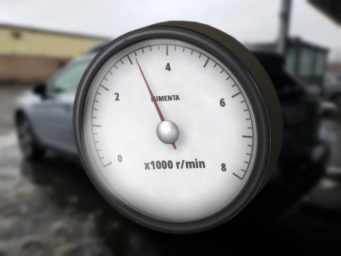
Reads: {"value": 3200, "unit": "rpm"}
